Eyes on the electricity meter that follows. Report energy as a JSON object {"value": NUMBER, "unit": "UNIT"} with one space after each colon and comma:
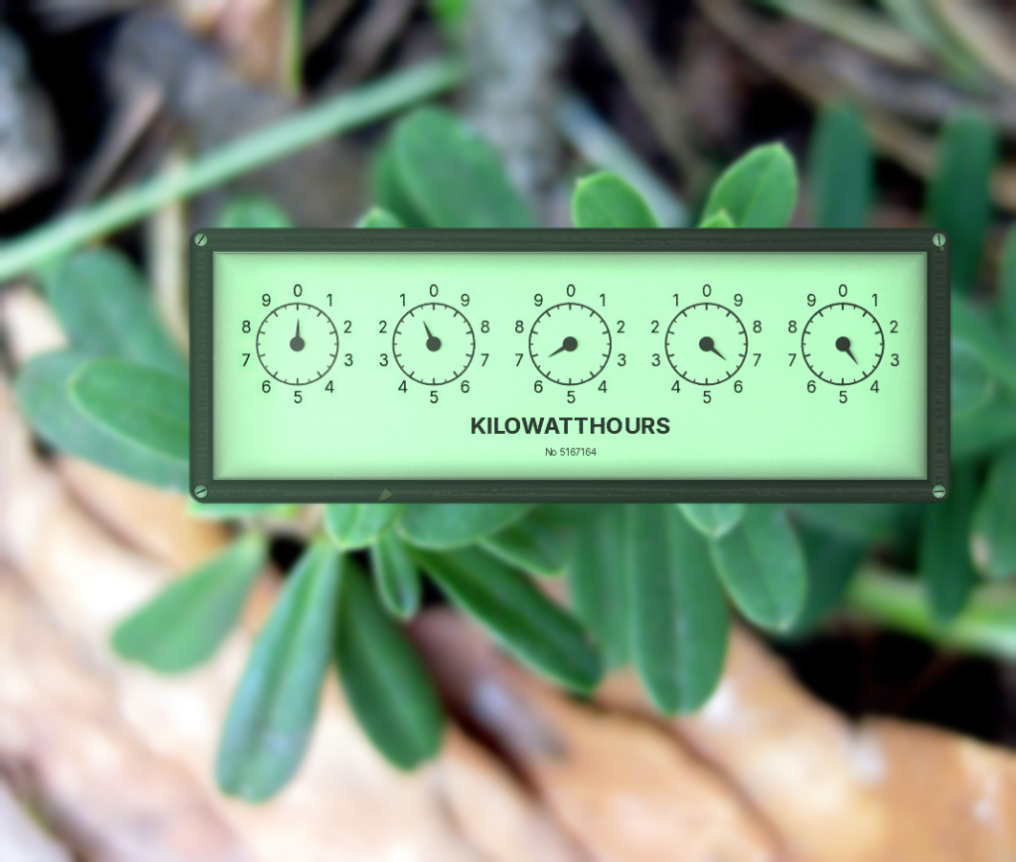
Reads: {"value": 664, "unit": "kWh"}
